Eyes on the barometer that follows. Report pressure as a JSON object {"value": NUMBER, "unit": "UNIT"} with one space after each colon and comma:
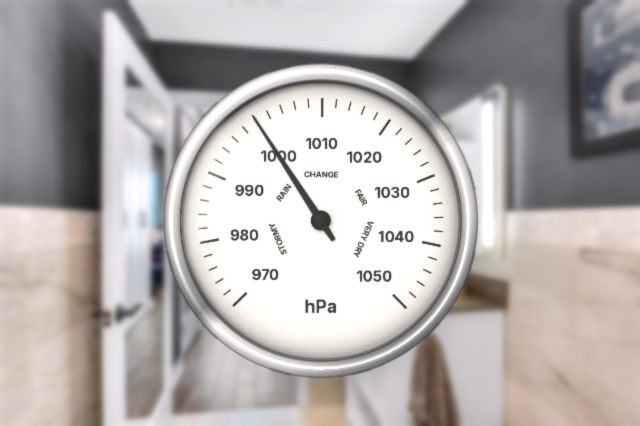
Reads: {"value": 1000, "unit": "hPa"}
